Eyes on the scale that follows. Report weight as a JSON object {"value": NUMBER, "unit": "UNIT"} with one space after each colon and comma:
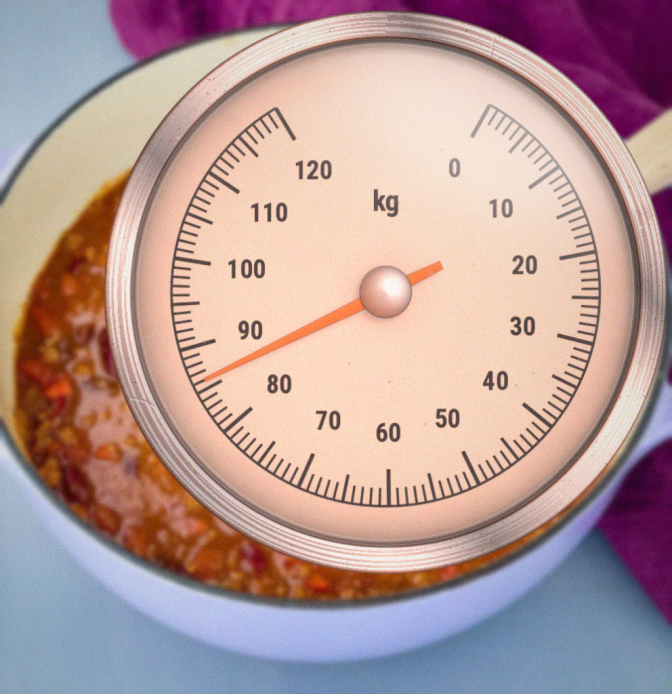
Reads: {"value": 86, "unit": "kg"}
